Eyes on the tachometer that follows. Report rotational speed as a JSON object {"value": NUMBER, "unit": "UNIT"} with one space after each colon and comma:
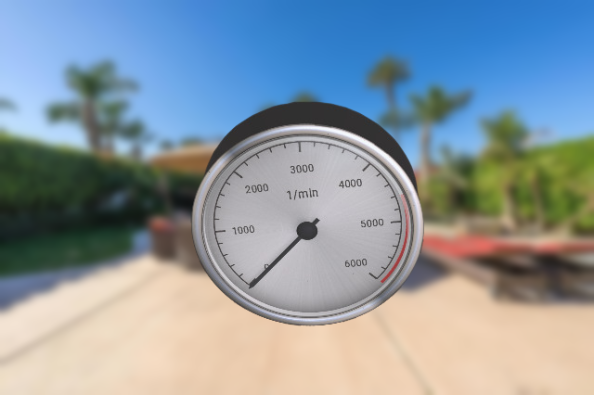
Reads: {"value": 0, "unit": "rpm"}
